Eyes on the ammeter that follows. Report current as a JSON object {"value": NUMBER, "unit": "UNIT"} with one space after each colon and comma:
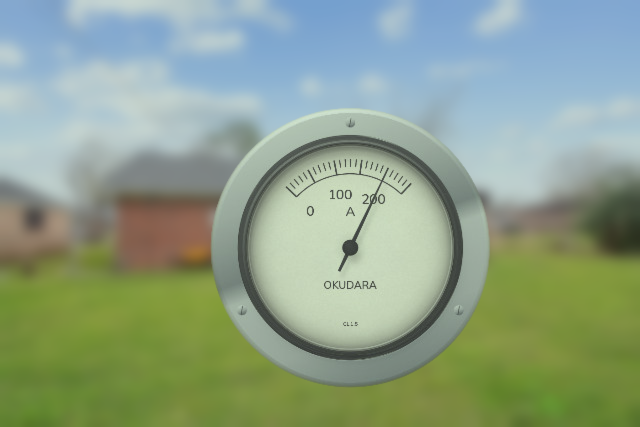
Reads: {"value": 200, "unit": "A"}
